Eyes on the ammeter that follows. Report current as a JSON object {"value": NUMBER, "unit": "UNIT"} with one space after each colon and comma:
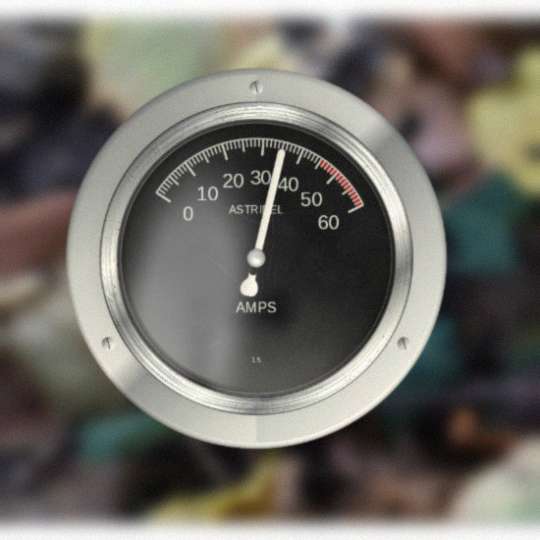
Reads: {"value": 35, "unit": "A"}
